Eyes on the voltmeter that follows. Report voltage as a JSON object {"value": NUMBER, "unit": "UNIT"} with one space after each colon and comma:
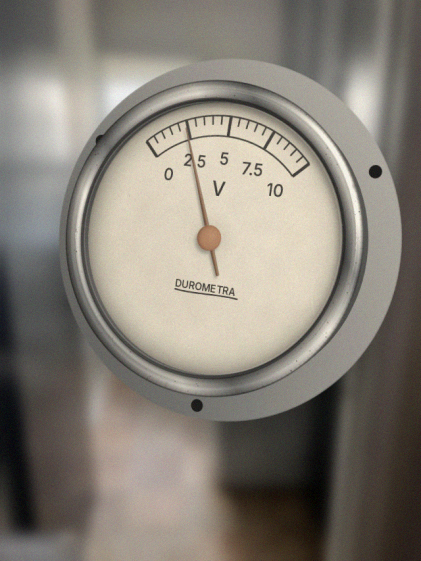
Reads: {"value": 2.5, "unit": "V"}
